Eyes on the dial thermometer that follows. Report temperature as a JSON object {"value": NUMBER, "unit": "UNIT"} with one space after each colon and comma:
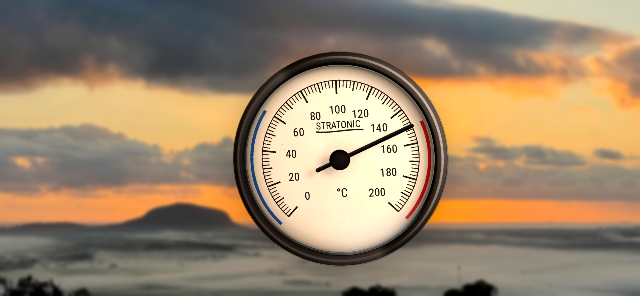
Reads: {"value": 150, "unit": "°C"}
